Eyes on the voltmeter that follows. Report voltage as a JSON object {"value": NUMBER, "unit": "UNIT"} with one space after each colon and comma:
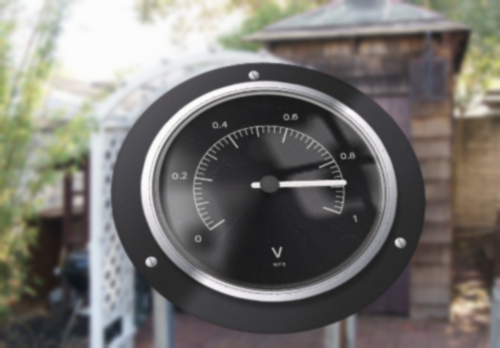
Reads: {"value": 0.9, "unit": "V"}
